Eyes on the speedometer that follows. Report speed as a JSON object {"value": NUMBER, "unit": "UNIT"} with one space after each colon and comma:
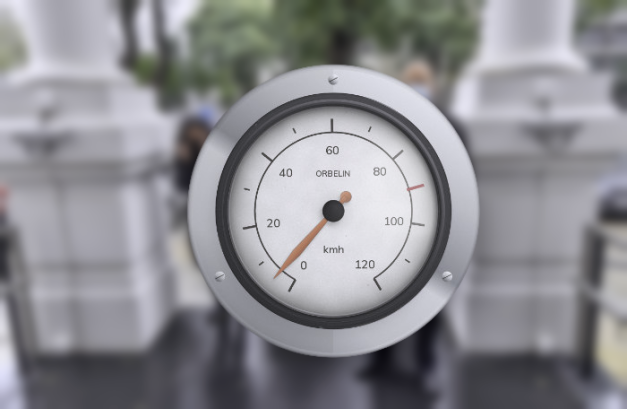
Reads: {"value": 5, "unit": "km/h"}
